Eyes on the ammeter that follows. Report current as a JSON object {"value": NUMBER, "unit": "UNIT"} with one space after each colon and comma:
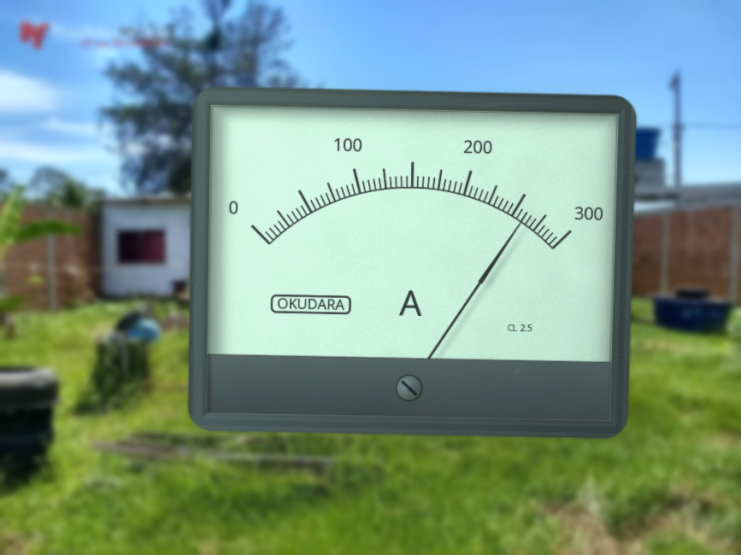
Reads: {"value": 260, "unit": "A"}
